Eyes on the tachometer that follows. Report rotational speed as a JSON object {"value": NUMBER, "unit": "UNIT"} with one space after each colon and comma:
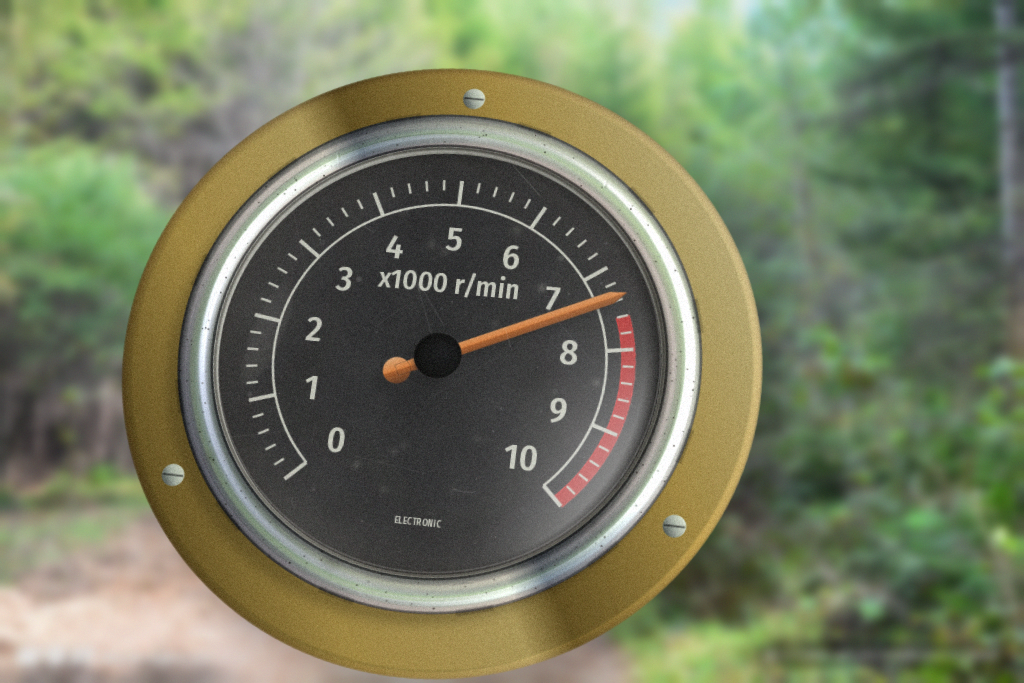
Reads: {"value": 7400, "unit": "rpm"}
